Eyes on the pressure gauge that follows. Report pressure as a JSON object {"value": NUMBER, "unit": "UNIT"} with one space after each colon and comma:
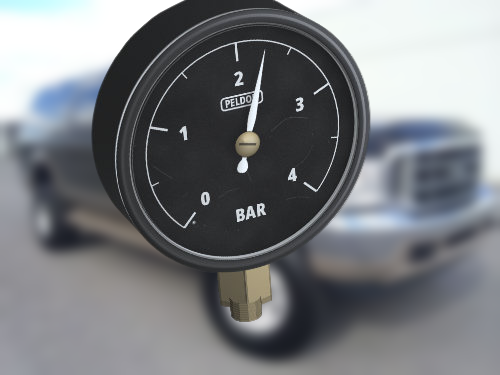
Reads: {"value": 2.25, "unit": "bar"}
